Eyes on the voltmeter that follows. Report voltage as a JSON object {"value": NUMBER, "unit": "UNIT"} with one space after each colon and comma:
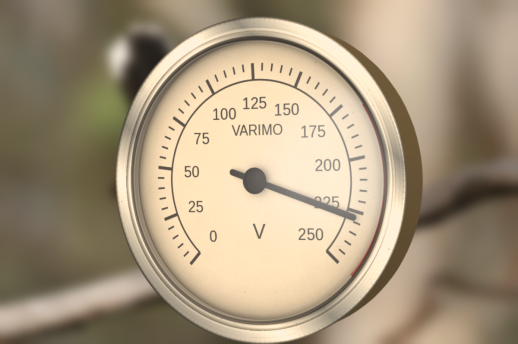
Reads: {"value": 227.5, "unit": "V"}
